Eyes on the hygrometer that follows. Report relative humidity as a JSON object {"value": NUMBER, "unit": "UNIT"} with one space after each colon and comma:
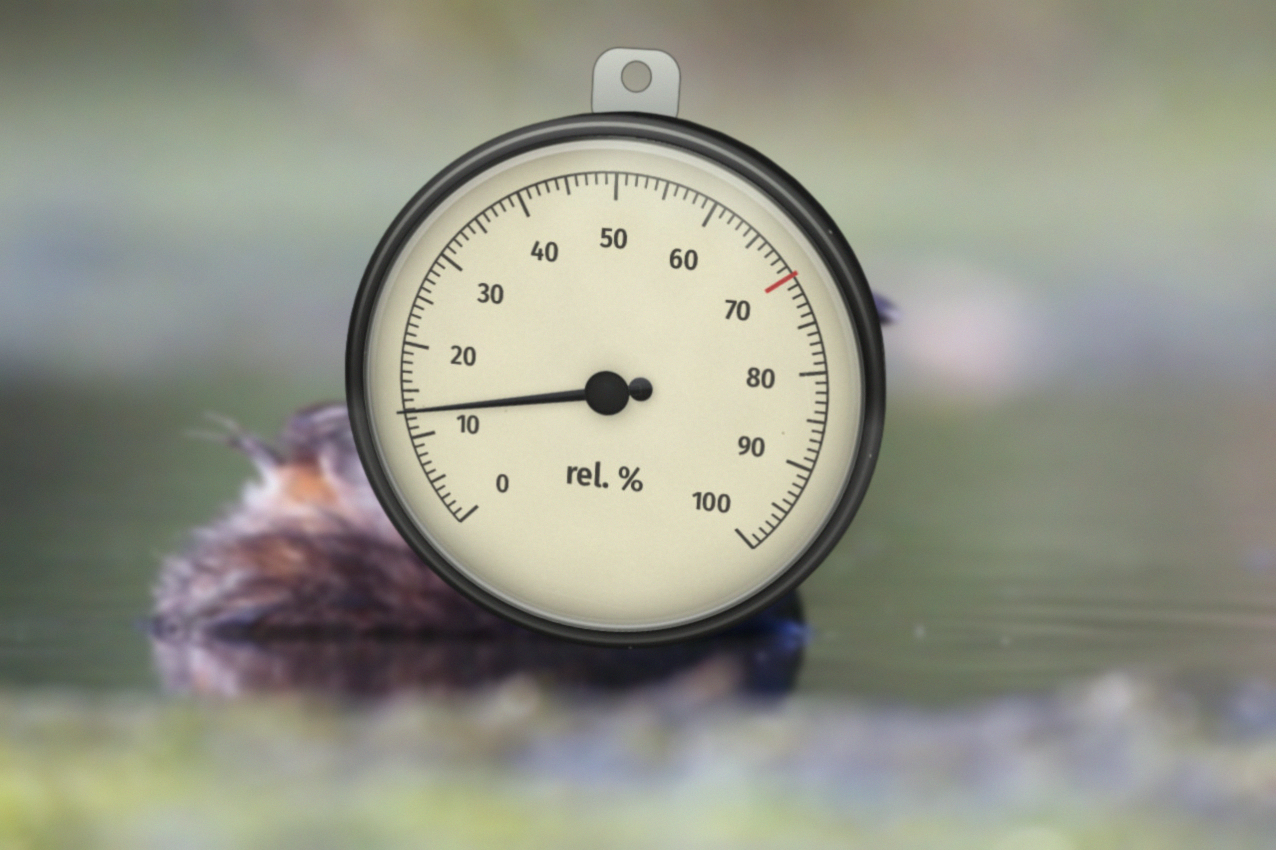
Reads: {"value": 13, "unit": "%"}
